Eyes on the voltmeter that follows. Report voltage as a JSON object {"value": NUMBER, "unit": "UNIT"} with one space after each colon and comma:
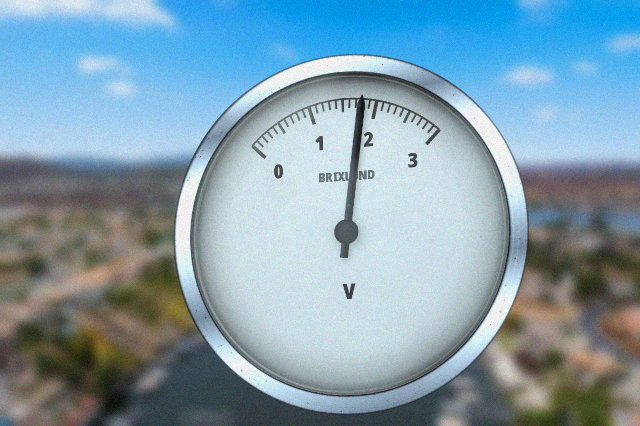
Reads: {"value": 1.8, "unit": "V"}
